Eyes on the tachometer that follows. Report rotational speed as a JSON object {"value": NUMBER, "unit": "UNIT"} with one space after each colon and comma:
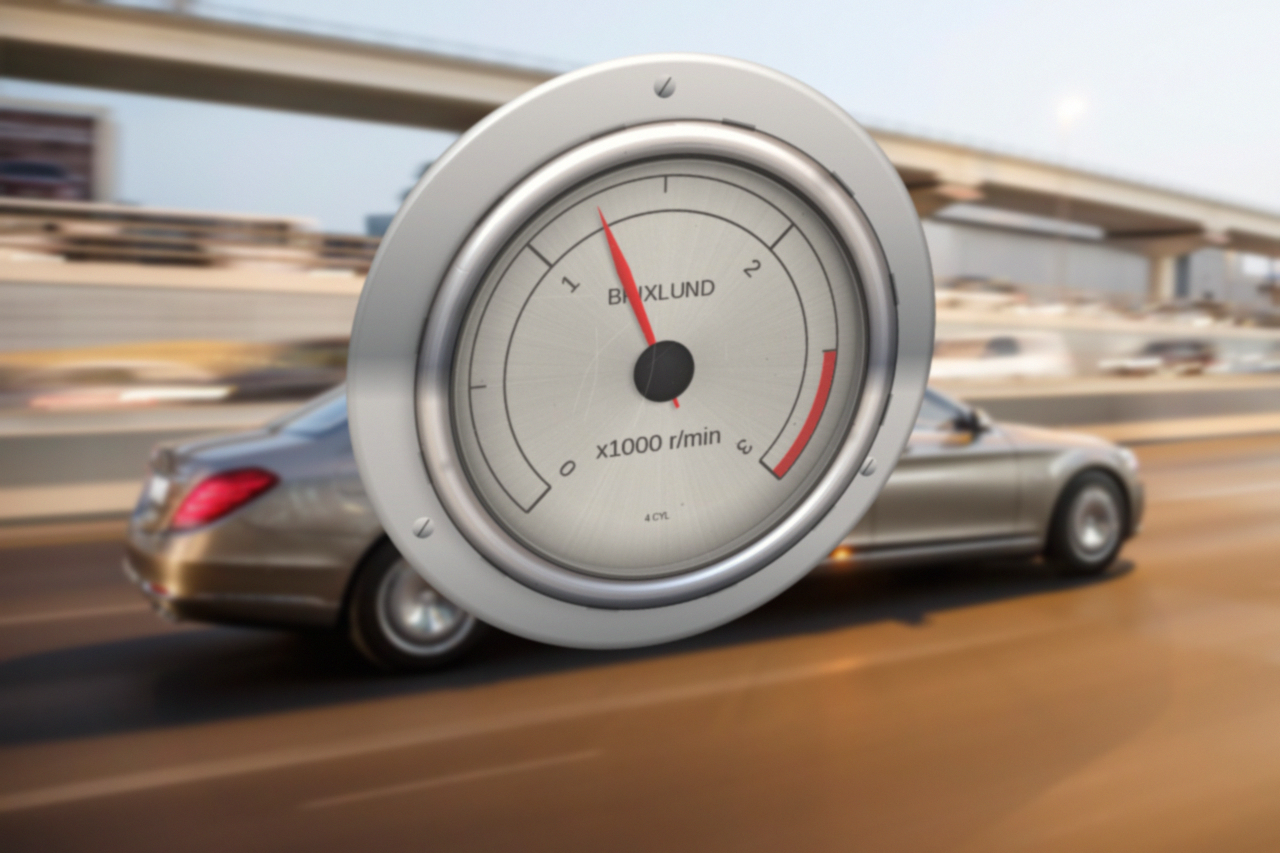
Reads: {"value": 1250, "unit": "rpm"}
